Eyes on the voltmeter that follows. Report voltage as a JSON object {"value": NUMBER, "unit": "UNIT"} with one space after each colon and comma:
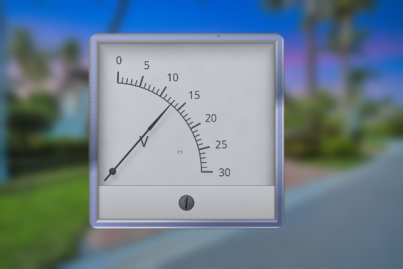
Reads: {"value": 13, "unit": "V"}
